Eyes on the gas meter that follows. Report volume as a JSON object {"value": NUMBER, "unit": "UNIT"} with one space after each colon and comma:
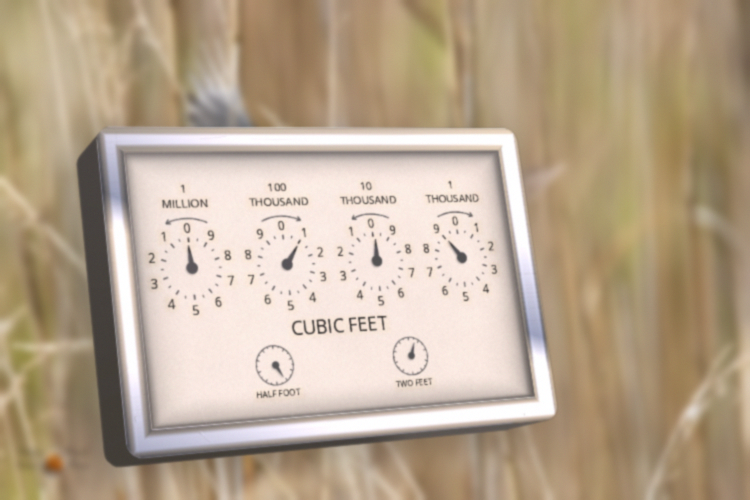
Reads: {"value": 9900, "unit": "ft³"}
